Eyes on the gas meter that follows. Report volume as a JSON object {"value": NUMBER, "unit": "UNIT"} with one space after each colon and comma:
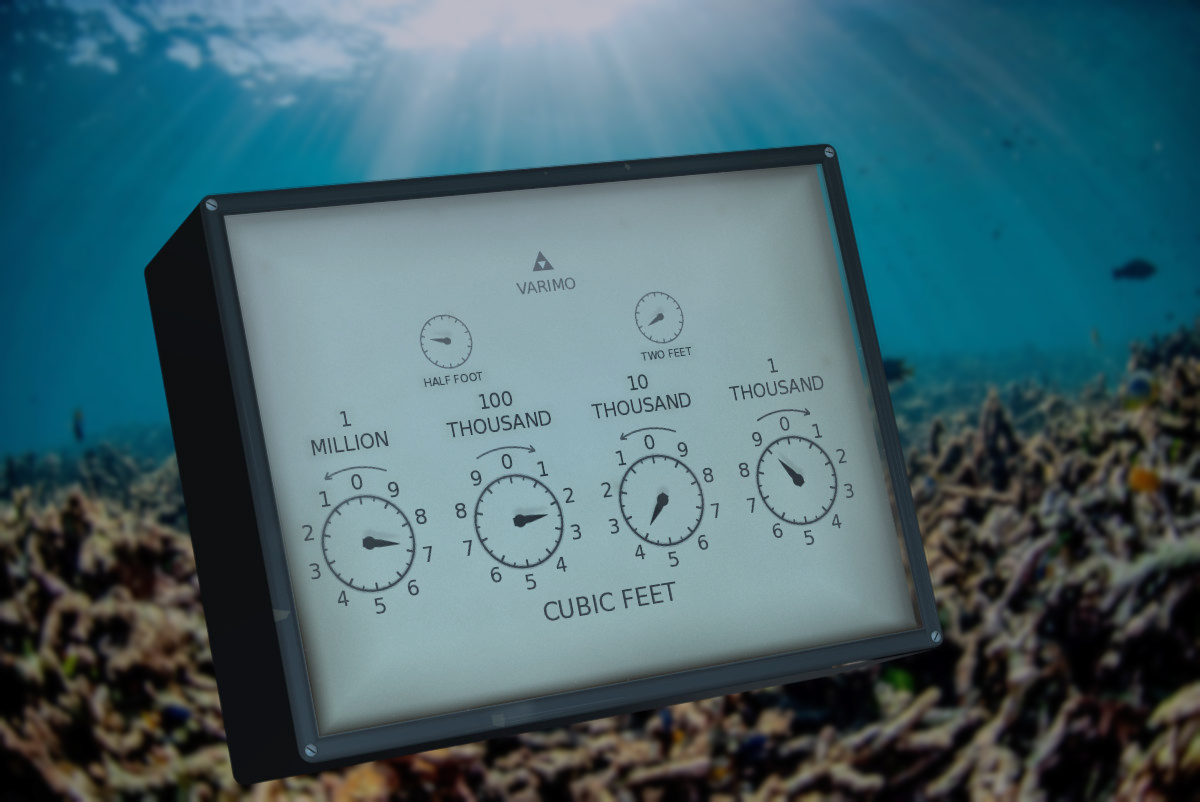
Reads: {"value": 723900, "unit": "ft³"}
